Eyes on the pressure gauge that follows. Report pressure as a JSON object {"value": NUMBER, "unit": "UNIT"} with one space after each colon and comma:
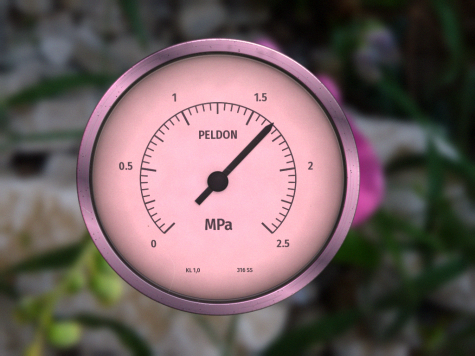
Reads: {"value": 1.65, "unit": "MPa"}
